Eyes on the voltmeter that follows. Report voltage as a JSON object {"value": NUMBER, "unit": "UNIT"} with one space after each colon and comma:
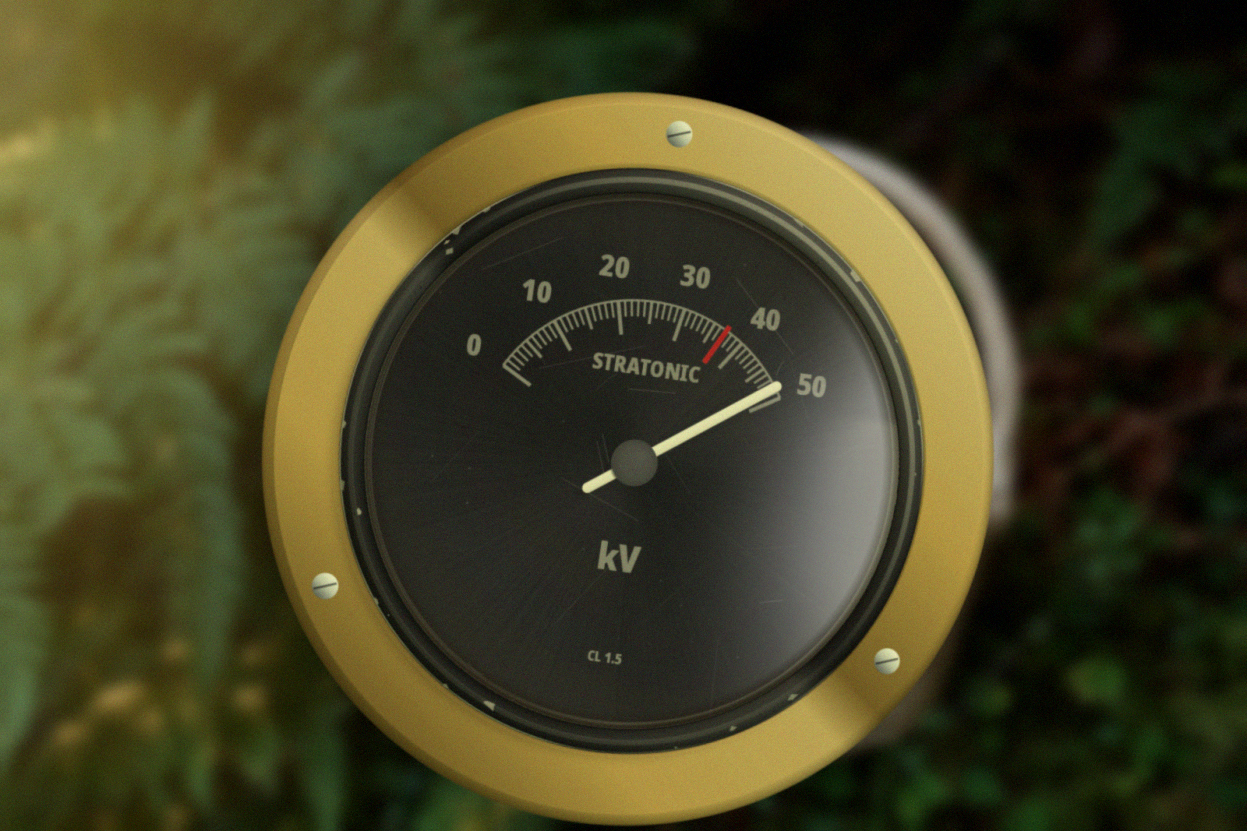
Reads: {"value": 48, "unit": "kV"}
